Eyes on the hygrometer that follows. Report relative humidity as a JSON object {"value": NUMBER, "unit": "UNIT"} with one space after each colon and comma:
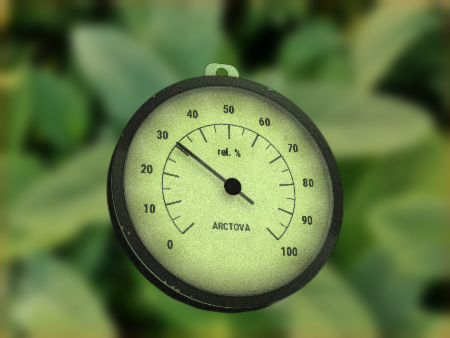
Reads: {"value": 30, "unit": "%"}
